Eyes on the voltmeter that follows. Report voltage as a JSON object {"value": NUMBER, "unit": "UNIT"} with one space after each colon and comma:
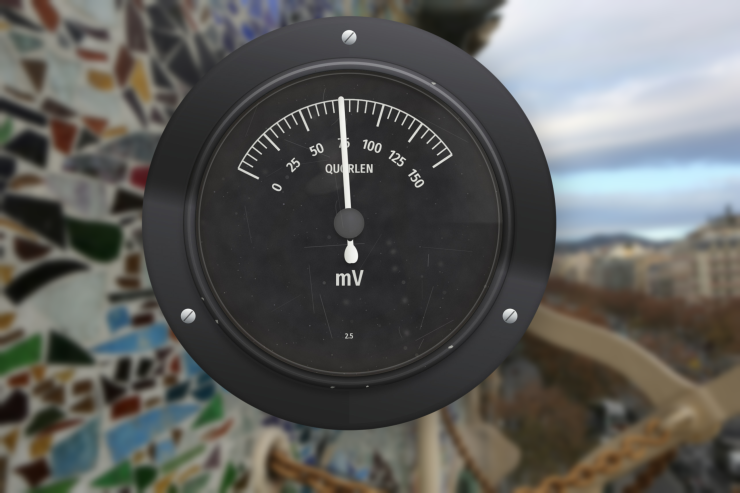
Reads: {"value": 75, "unit": "mV"}
